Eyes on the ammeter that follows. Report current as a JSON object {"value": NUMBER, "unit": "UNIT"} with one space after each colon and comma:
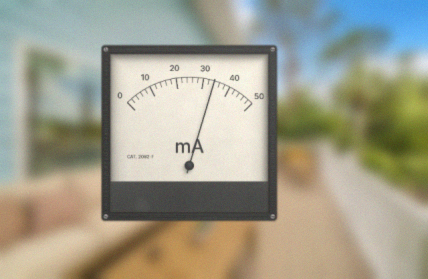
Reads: {"value": 34, "unit": "mA"}
